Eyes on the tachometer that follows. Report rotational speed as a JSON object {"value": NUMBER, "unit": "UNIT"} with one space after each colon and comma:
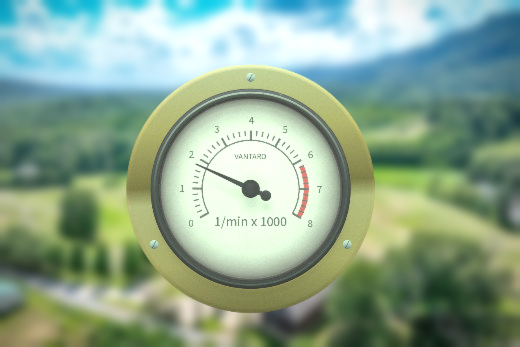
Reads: {"value": 1800, "unit": "rpm"}
